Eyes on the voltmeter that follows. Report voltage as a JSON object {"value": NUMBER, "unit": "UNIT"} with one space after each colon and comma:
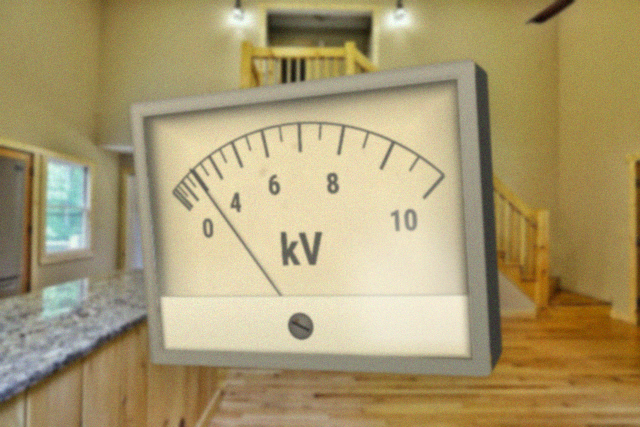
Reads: {"value": 3, "unit": "kV"}
